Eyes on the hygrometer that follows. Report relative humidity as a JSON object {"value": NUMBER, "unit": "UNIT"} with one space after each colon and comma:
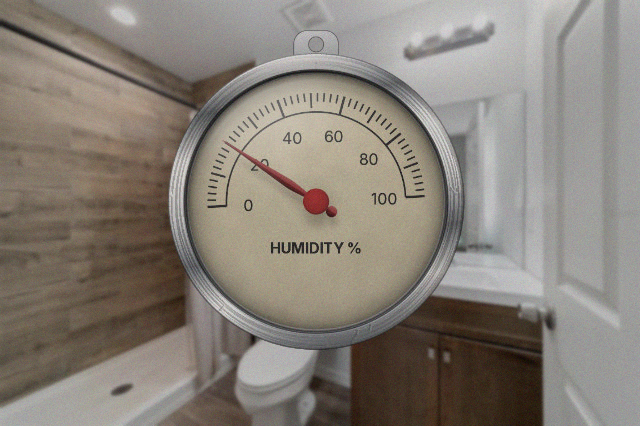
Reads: {"value": 20, "unit": "%"}
